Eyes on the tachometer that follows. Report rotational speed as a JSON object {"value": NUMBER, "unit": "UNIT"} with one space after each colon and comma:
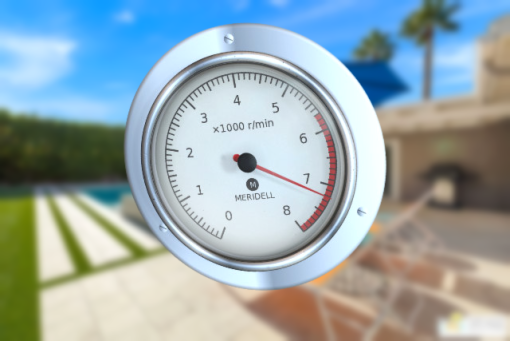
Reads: {"value": 7200, "unit": "rpm"}
